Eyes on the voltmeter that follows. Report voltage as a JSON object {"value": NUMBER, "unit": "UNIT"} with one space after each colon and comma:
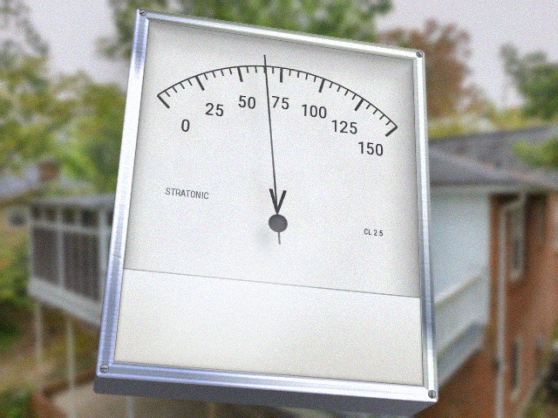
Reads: {"value": 65, "unit": "V"}
